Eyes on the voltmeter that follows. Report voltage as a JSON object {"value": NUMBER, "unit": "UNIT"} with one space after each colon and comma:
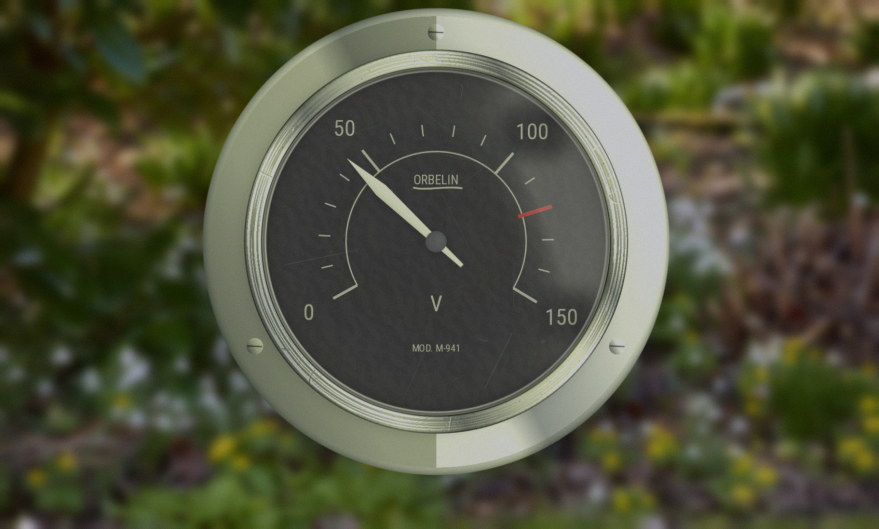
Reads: {"value": 45, "unit": "V"}
